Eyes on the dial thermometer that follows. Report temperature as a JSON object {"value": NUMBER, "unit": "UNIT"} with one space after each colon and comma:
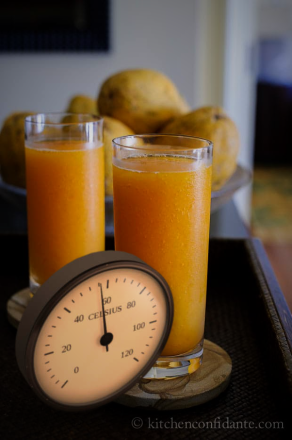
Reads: {"value": 56, "unit": "°C"}
